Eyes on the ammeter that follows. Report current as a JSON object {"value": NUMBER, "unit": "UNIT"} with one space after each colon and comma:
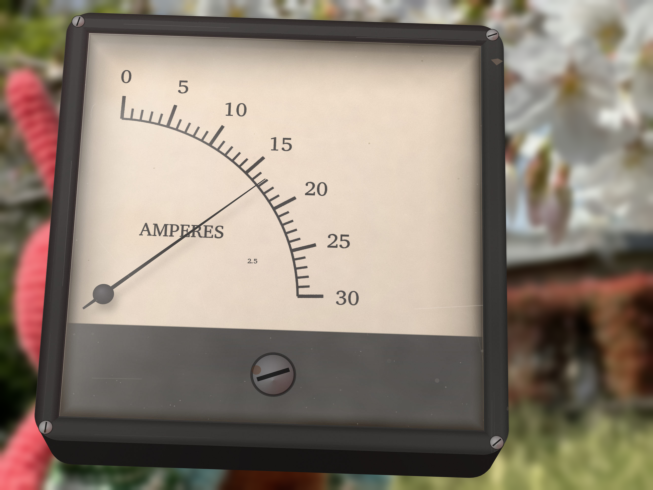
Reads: {"value": 17, "unit": "A"}
